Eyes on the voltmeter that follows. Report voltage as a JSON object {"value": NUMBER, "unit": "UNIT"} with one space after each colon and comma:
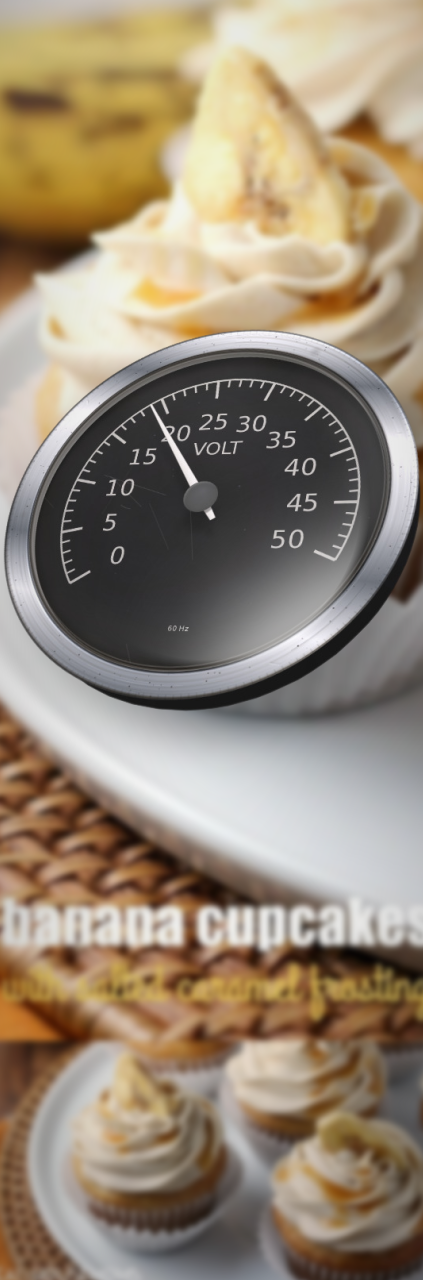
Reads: {"value": 19, "unit": "V"}
